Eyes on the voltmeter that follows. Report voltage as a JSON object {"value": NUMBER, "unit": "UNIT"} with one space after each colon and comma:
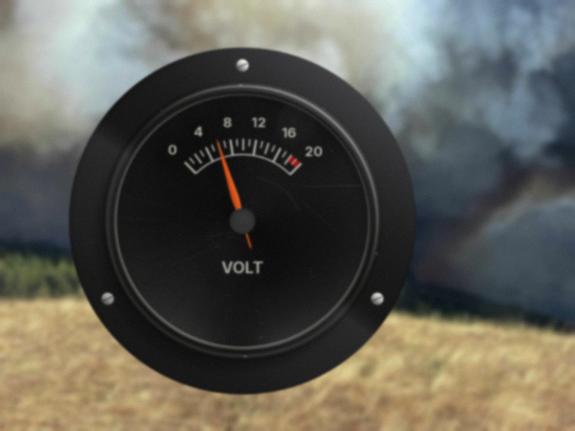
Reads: {"value": 6, "unit": "V"}
